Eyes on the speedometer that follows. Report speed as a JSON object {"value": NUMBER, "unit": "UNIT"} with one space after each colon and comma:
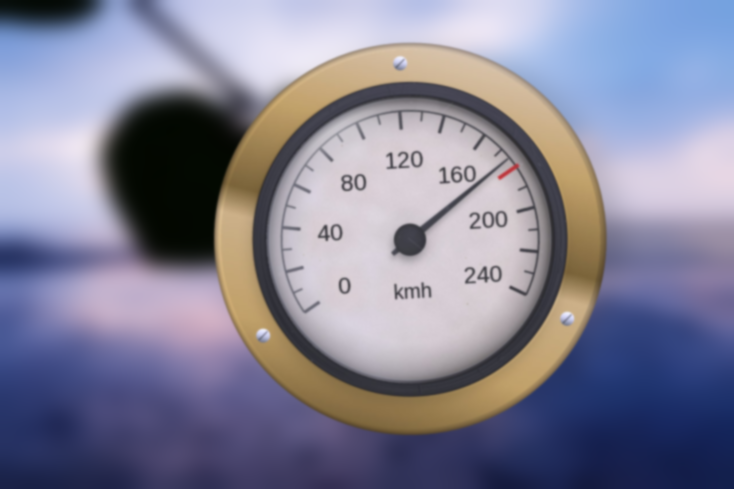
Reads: {"value": 175, "unit": "km/h"}
